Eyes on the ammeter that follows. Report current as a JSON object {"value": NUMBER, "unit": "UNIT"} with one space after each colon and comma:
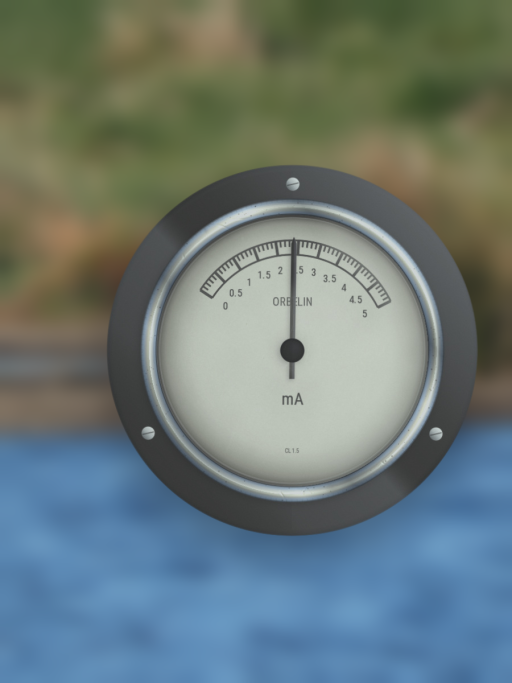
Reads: {"value": 2.4, "unit": "mA"}
